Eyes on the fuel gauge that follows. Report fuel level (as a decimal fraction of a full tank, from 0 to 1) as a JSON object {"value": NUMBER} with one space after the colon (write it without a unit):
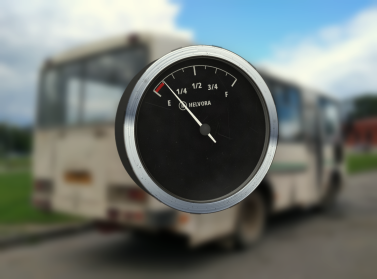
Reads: {"value": 0.125}
